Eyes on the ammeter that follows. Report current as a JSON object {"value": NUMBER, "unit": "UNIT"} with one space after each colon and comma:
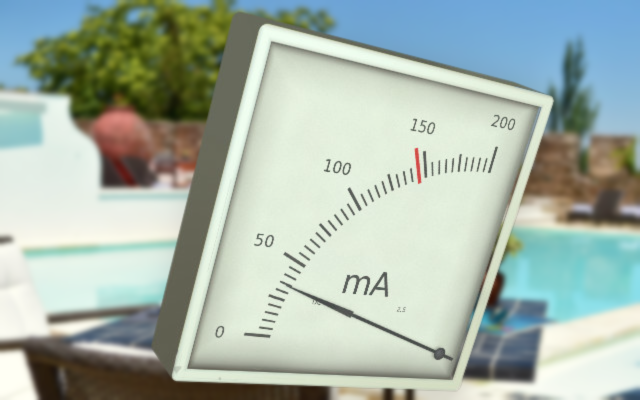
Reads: {"value": 35, "unit": "mA"}
